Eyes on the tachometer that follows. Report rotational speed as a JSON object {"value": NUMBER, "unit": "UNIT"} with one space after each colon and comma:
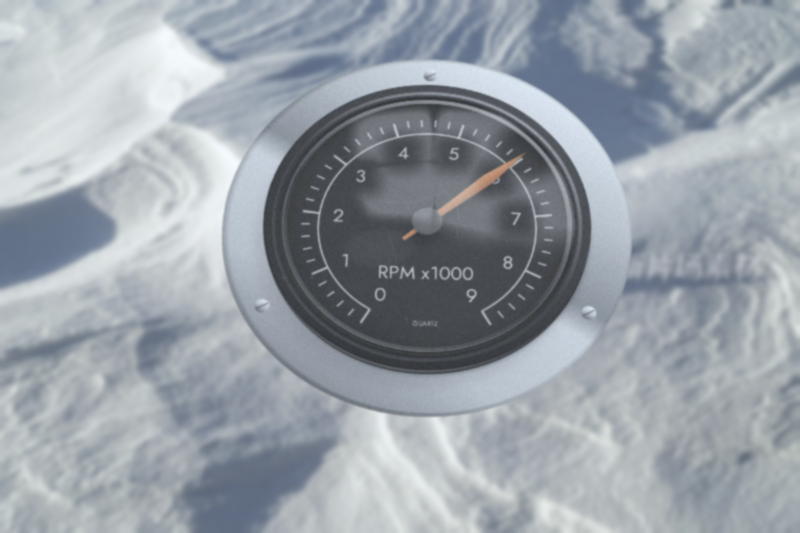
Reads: {"value": 6000, "unit": "rpm"}
